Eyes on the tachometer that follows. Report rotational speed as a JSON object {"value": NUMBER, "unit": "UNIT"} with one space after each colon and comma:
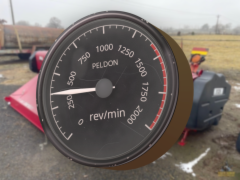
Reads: {"value": 350, "unit": "rpm"}
